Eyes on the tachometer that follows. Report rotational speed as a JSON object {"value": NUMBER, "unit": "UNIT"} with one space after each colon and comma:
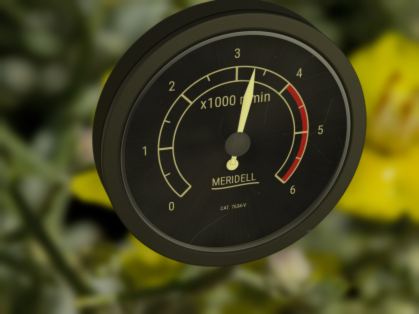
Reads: {"value": 3250, "unit": "rpm"}
